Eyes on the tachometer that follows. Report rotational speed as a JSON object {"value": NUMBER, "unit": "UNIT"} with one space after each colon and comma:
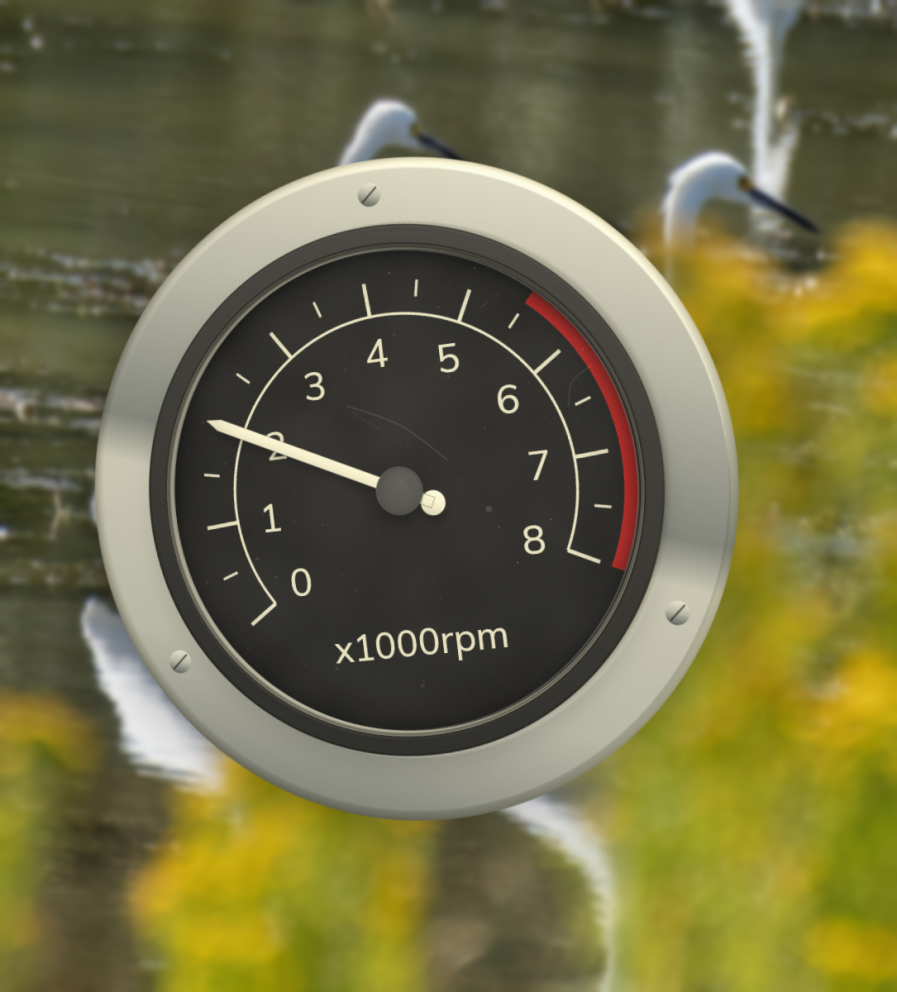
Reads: {"value": 2000, "unit": "rpm"}
